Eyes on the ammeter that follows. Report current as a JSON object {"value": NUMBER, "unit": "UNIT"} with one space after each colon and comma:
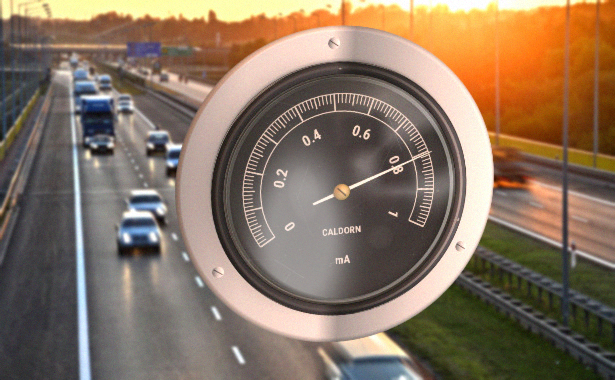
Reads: {"value": 0.8, "unit": "mA"}
